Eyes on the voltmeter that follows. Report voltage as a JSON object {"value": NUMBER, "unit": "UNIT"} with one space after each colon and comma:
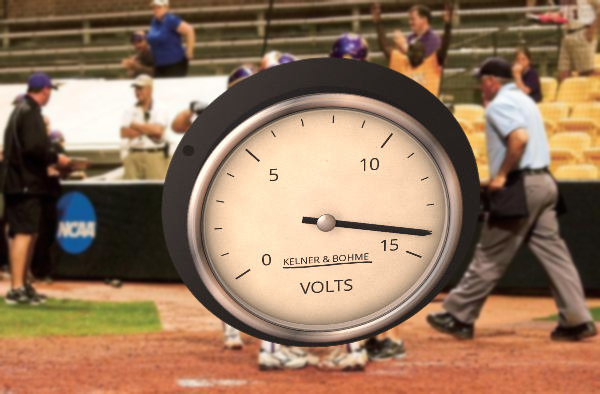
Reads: {"value": 14, "unit": "V"}
